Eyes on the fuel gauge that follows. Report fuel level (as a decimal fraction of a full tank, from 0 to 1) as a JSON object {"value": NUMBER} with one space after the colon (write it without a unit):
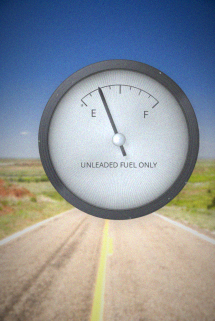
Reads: {"value": 0.25}
